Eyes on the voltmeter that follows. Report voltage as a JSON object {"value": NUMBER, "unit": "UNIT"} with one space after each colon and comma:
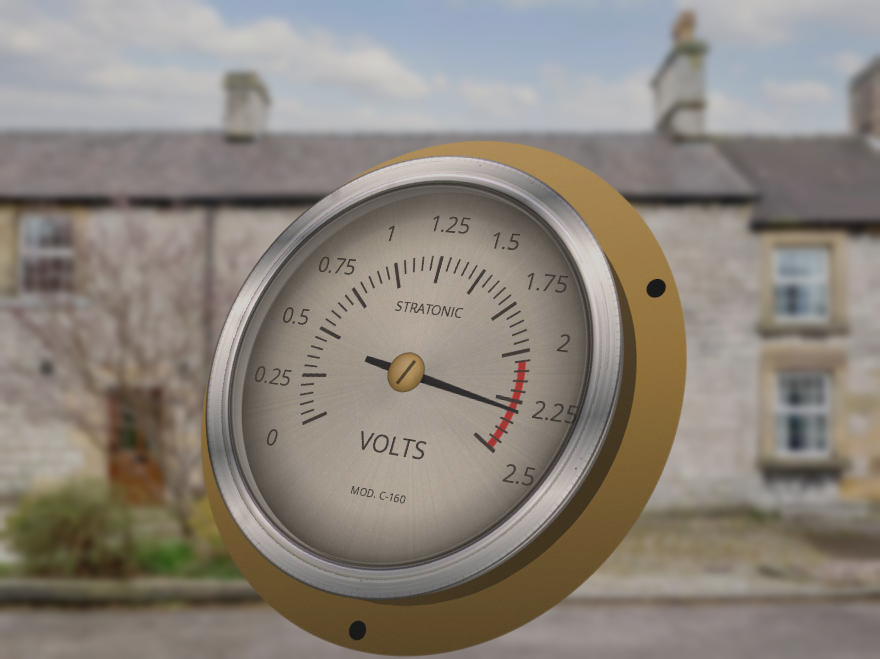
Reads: {"value": 2.3, "unit": "V"}
